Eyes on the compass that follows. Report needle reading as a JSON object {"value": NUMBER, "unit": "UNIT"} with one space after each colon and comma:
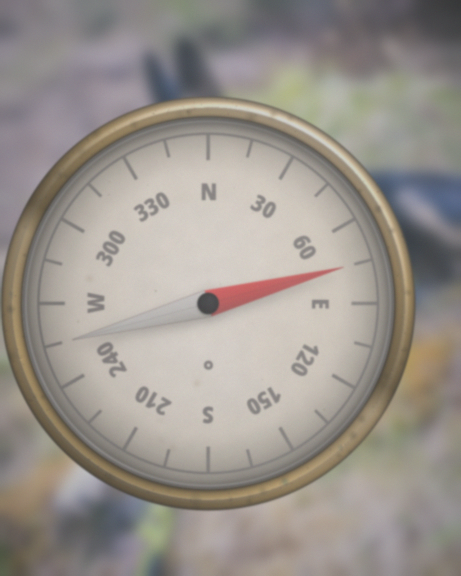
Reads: {"value": 75, "unit": "°"}
